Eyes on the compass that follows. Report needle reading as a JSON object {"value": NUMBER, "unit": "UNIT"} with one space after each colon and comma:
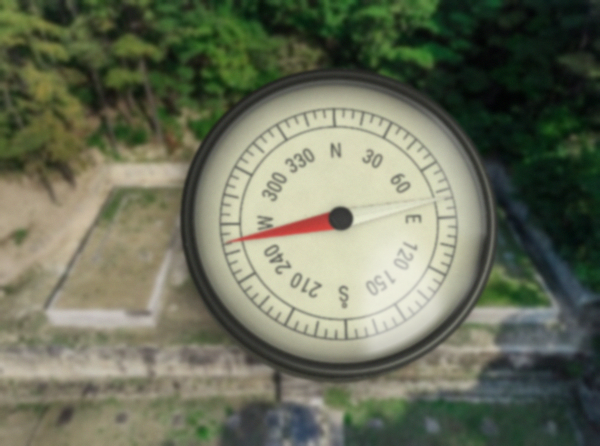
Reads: {"value": 260, "unit": "°"}
